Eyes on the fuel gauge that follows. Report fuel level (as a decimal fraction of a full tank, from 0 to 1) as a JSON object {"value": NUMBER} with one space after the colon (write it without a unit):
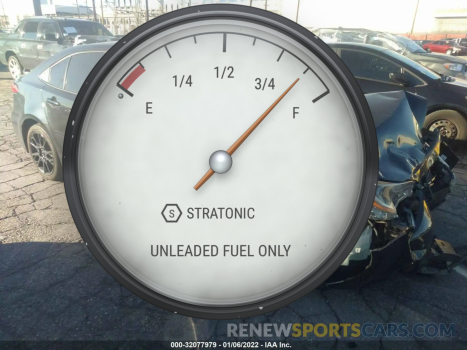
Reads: {"value": 0.875}
